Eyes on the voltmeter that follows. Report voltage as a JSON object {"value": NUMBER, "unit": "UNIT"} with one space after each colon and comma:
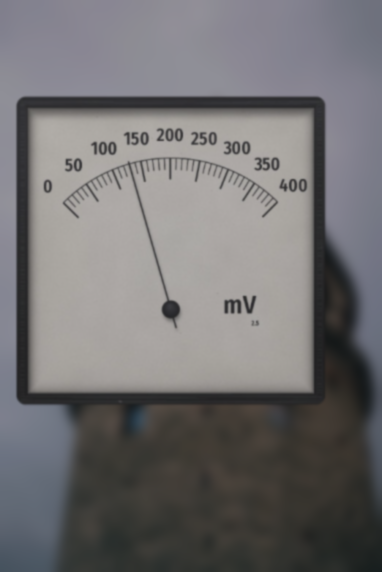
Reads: {"value": 130, "unit": "mV"}
